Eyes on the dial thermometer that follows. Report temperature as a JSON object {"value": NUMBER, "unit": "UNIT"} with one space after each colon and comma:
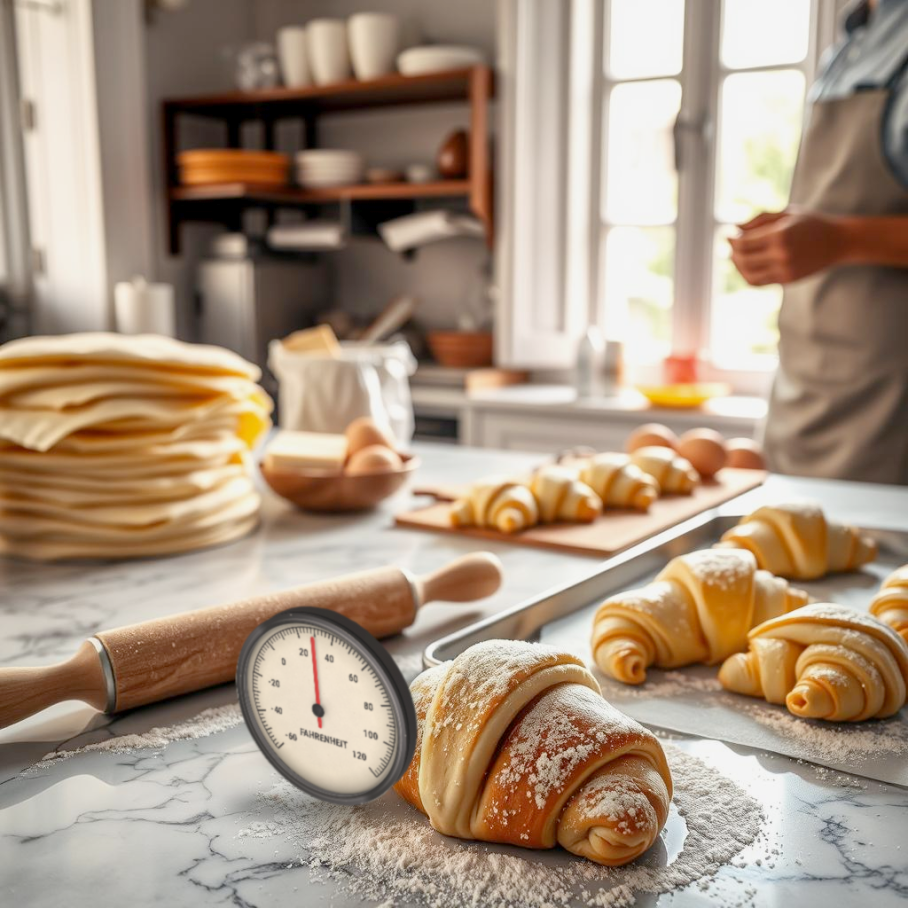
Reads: {"value": 30, "unit": "°F"}
